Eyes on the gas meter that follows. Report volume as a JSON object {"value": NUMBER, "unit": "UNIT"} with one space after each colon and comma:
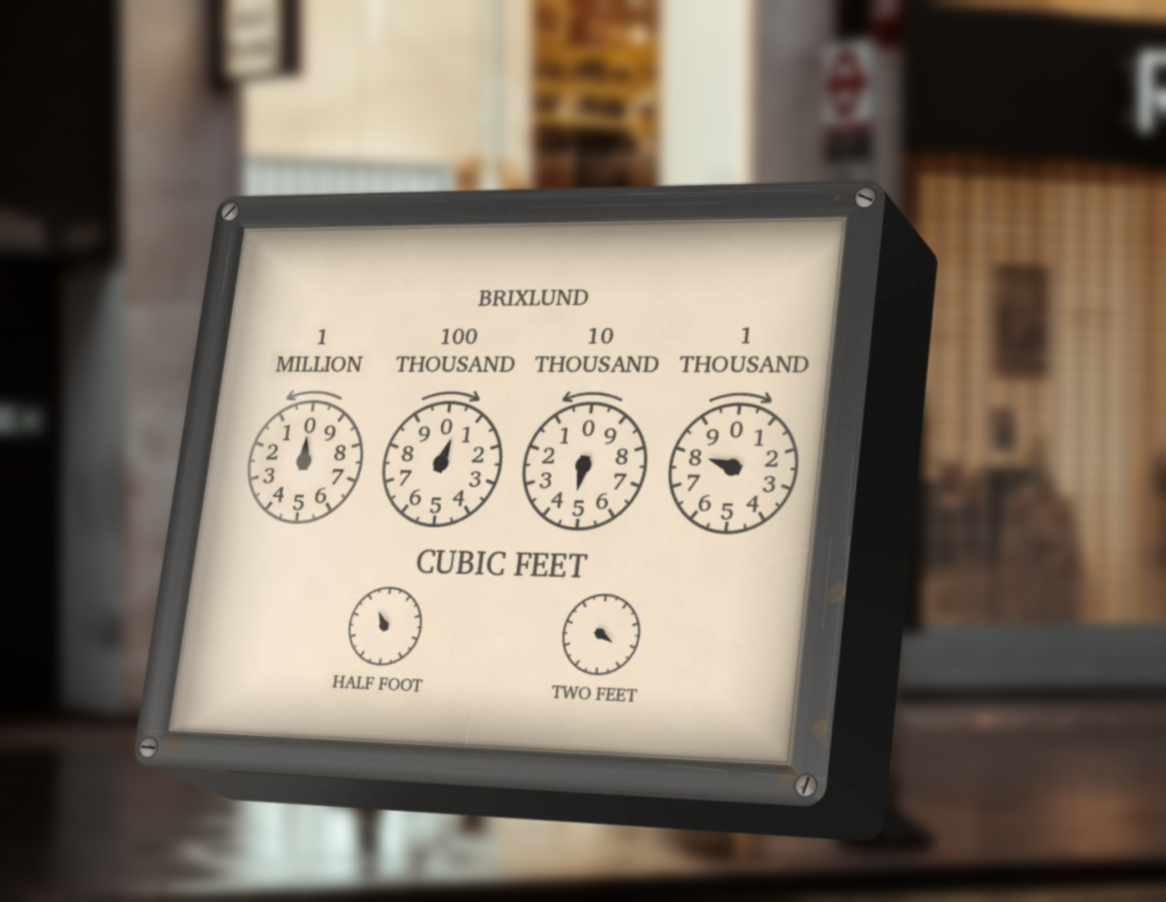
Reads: {"value": 4800, "unit": "ft³"}
